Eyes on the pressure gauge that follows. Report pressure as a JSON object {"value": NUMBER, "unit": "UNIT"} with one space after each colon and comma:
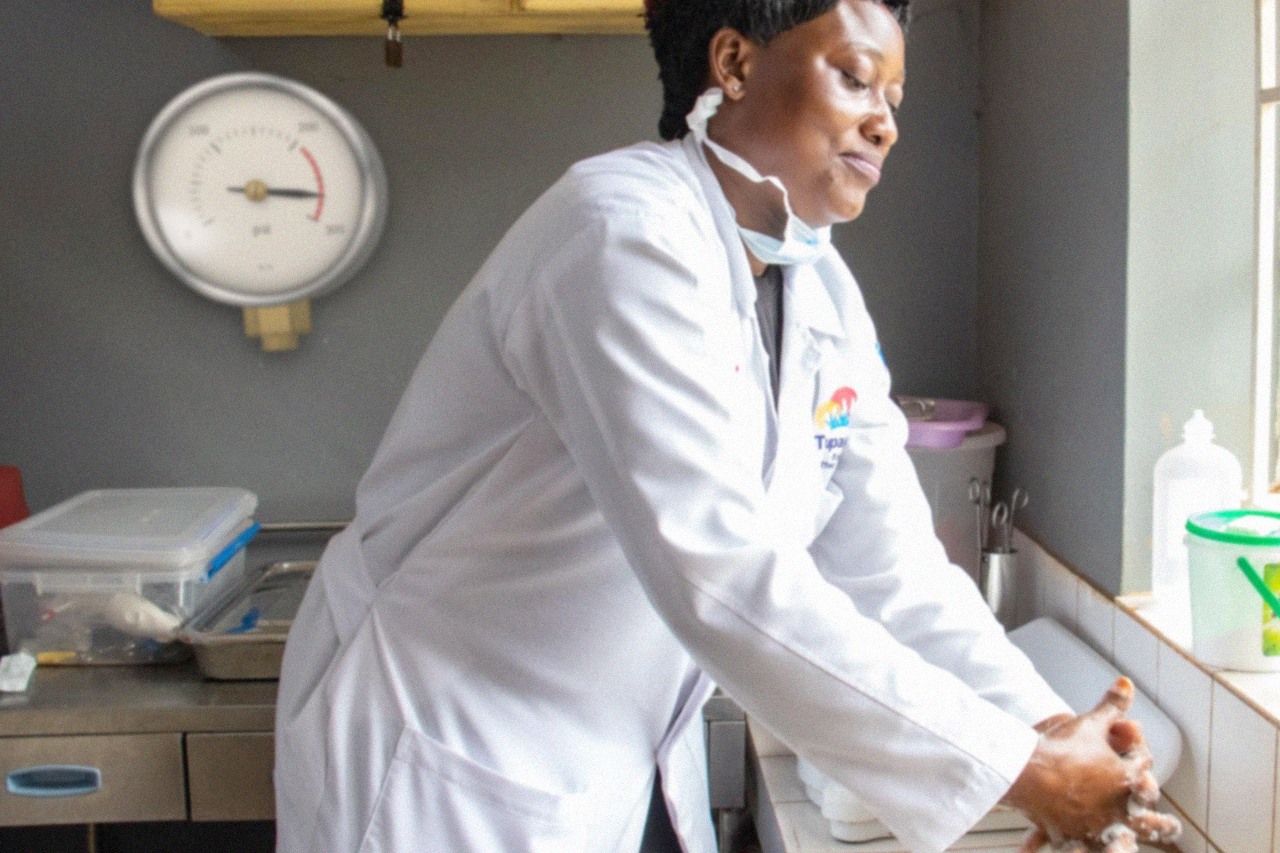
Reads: {"value": 270, "unit": "psi"}
